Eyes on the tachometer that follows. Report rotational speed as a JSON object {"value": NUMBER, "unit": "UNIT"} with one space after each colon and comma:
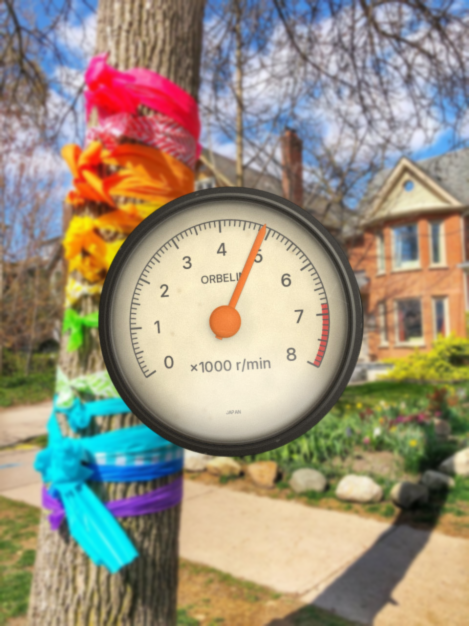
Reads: {"value": 4900, "unit": "rpm"}
